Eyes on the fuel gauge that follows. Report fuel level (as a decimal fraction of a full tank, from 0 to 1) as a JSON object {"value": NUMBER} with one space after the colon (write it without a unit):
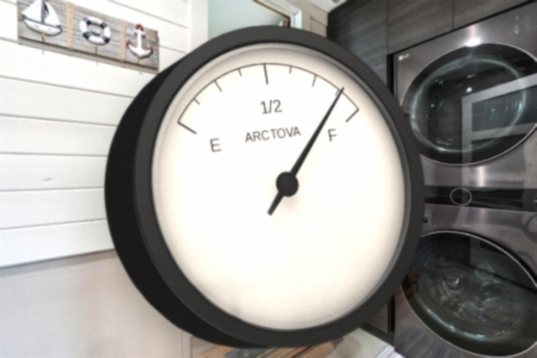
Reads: {"value": 0.875}
